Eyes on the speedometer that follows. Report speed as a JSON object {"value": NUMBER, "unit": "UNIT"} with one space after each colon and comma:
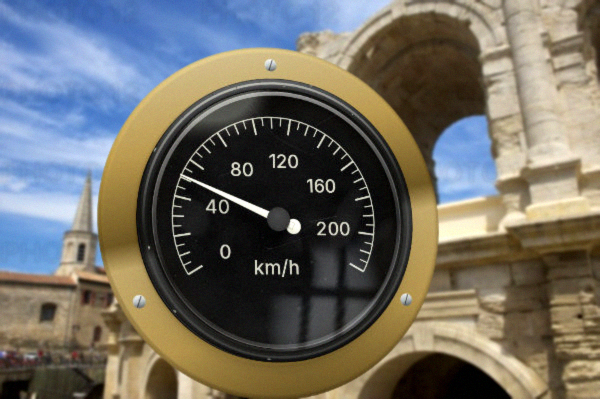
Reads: {"value": 50, "unit": "km/h"}
